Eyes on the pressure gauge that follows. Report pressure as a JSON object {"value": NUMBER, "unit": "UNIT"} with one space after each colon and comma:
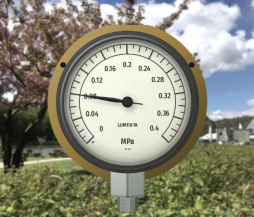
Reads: {"value": 0.08, "unit": "MPa"}
